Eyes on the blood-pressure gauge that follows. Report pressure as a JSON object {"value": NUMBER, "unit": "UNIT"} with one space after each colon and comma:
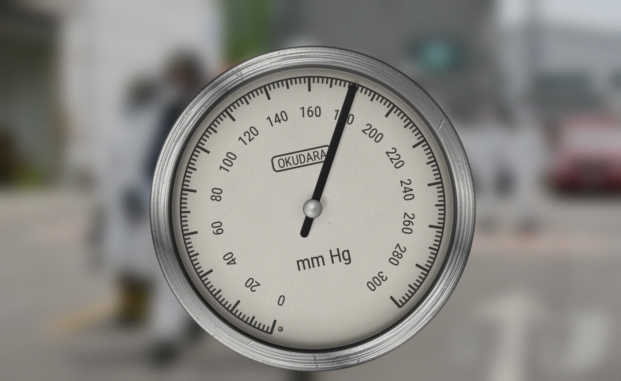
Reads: {"value": 180, "unit": "mmHg"}
